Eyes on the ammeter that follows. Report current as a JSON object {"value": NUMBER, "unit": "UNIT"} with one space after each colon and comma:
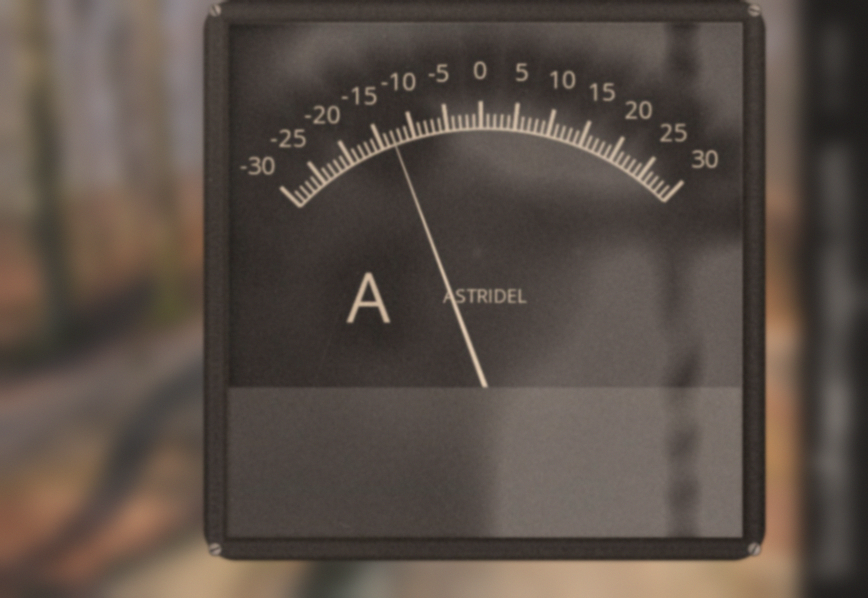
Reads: {"value": -13, "unit": "A"}
